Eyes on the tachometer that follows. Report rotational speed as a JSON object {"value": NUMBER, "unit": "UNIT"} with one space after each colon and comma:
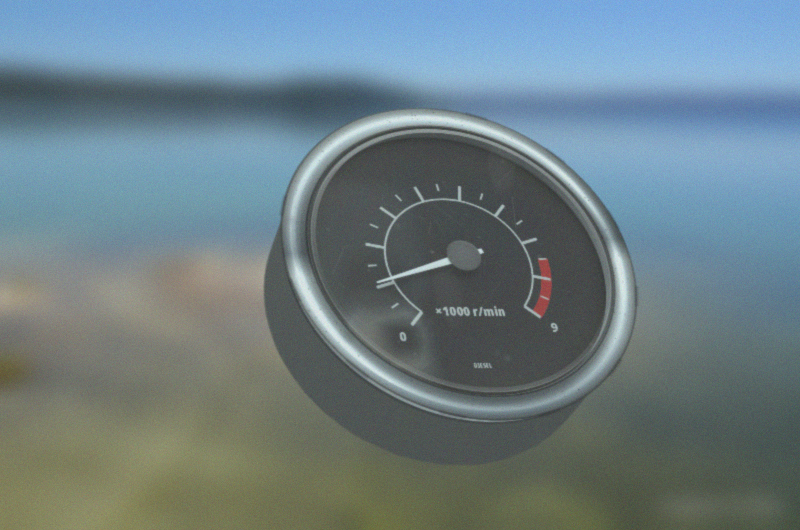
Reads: {"value": 1000, "unit": "rpm"}
